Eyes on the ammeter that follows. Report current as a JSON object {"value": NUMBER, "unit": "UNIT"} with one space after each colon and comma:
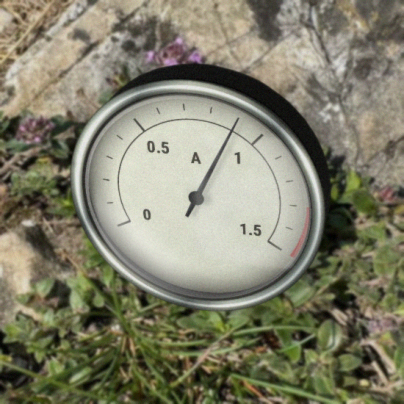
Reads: {"value": 0.9, "unit": "A"}
